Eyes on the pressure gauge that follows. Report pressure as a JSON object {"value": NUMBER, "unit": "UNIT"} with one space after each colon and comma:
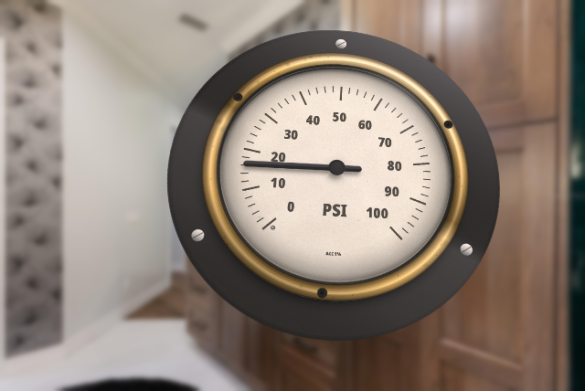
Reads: {"value": 16, "unit": "psi"}
